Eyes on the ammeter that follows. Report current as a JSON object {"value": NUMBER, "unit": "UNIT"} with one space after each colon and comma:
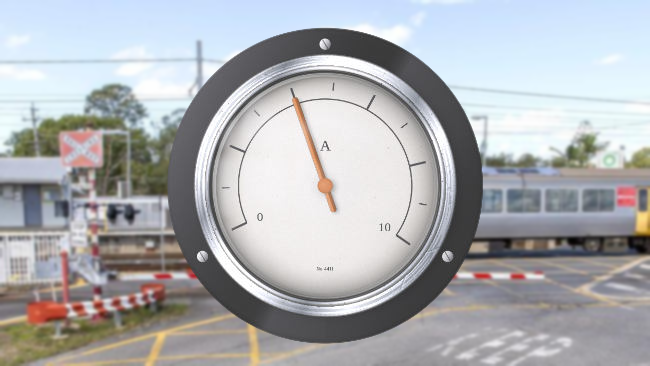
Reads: {"value": 4, "unit": "A"}
